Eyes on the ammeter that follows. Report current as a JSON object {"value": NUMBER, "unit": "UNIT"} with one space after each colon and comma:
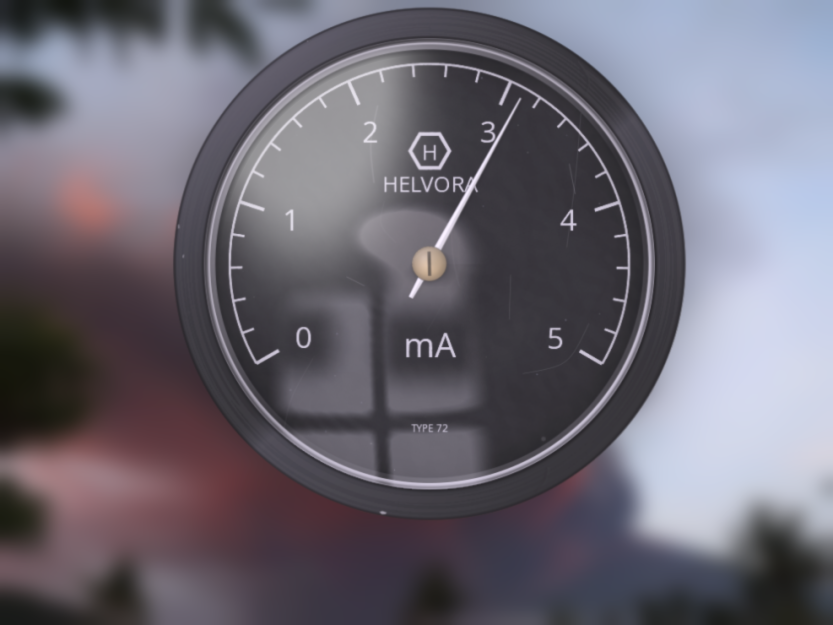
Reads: {"value": 3.1, "unit": "mA"}
